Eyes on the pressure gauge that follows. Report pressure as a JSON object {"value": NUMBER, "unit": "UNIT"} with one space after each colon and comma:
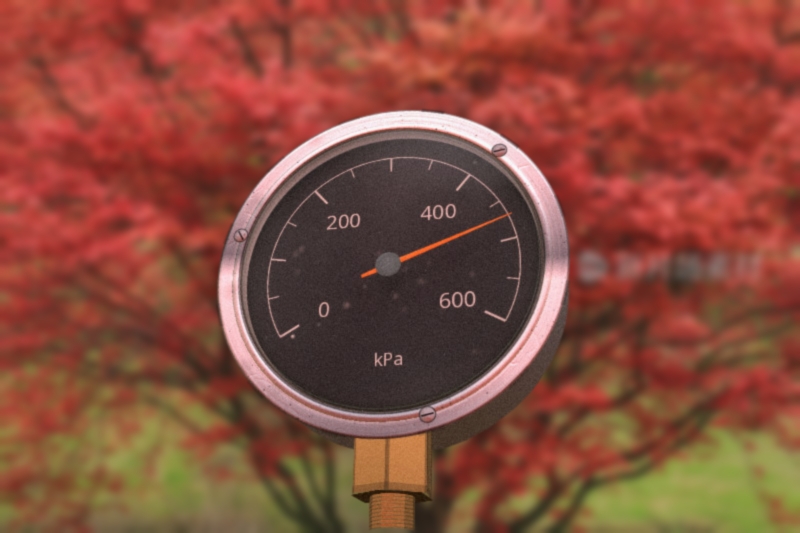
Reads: {"value": 475, "unit": "kPa"}
